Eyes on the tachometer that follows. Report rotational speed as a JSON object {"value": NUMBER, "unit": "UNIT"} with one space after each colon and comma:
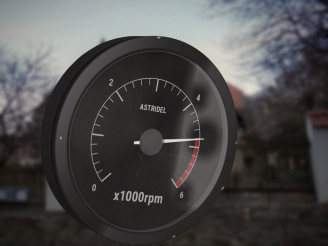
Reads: {"value": 4800, "unit": "rpm"}
